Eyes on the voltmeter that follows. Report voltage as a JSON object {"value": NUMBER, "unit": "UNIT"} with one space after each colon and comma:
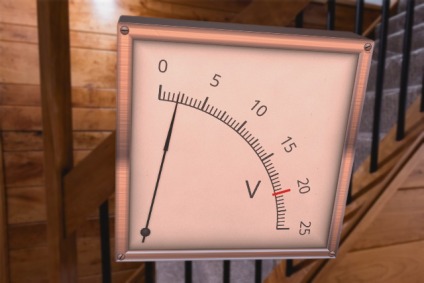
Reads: {"value": 2, "unit": "V"}
